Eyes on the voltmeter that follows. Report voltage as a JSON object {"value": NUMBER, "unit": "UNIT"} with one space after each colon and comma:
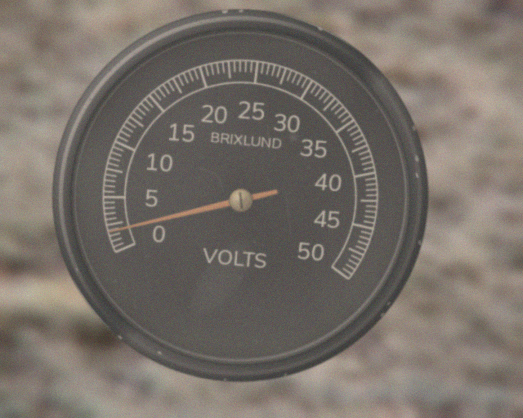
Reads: {"value": 2, "unit": "V"}
